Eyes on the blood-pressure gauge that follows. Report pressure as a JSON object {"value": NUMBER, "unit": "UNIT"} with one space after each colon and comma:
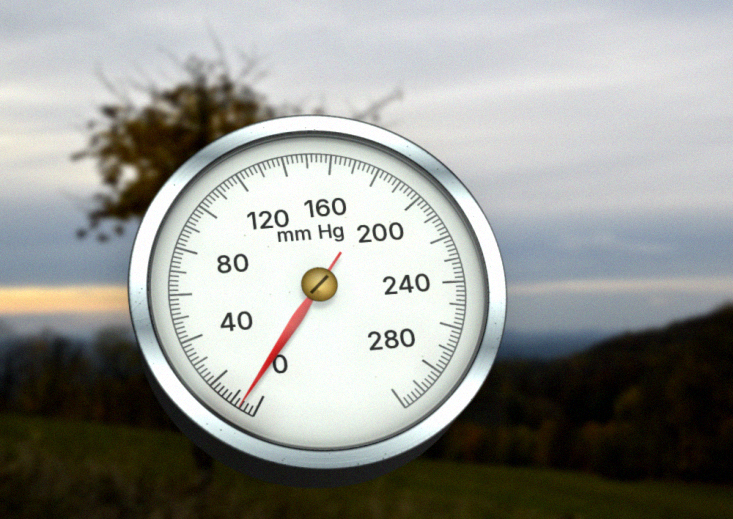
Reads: {"value": 6, "unit": "mmHg"}
